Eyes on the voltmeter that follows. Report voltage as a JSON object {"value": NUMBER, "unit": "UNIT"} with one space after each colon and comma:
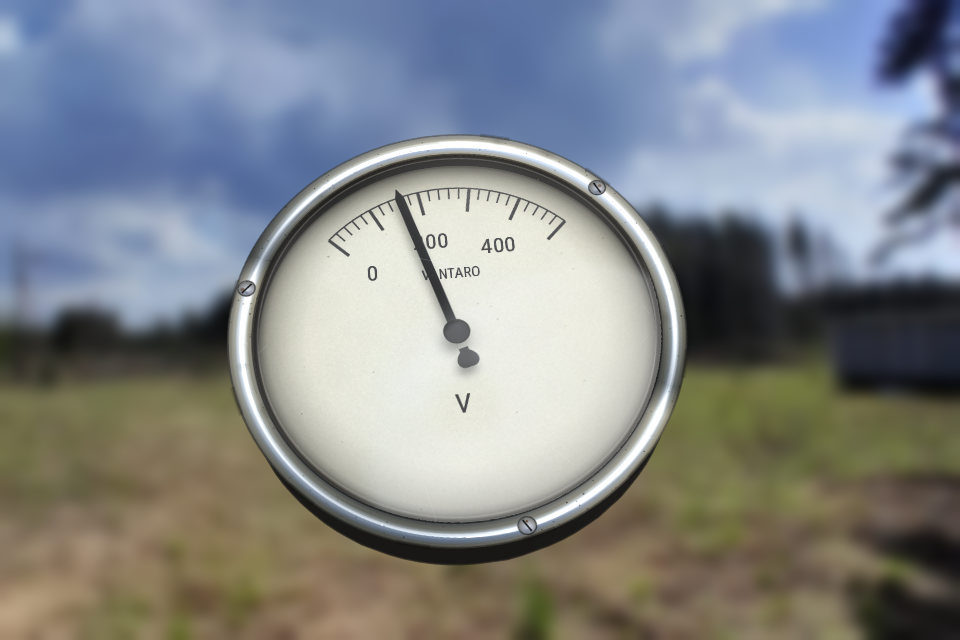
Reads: {"value": 160, "unit": "V"}
